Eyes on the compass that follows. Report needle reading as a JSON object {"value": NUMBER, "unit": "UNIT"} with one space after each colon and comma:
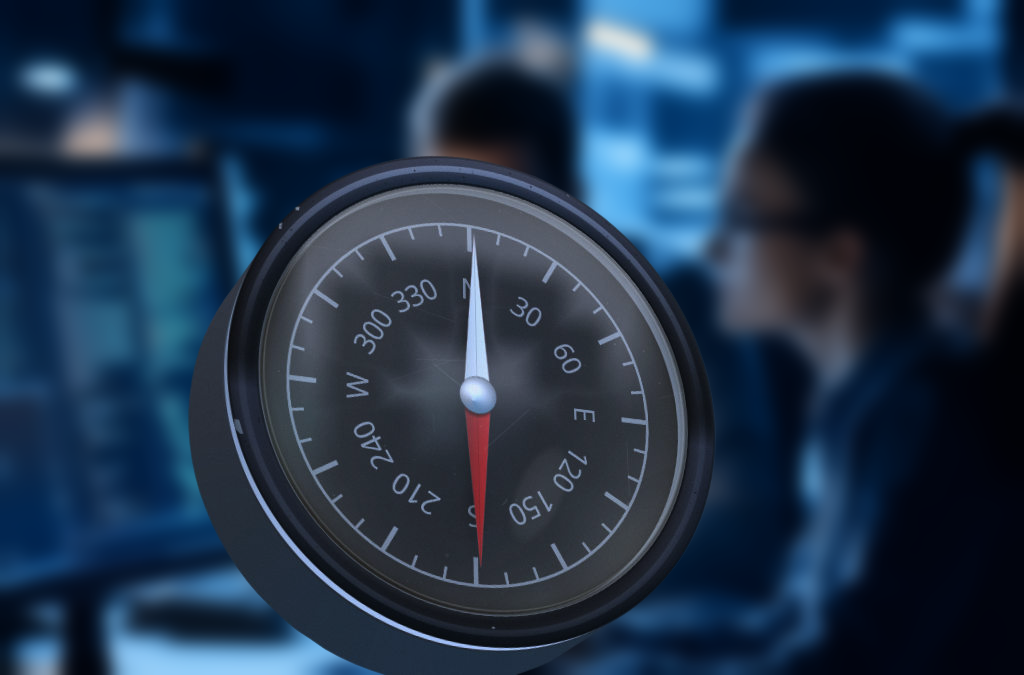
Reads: {"value": 180, "unit": "°"}
